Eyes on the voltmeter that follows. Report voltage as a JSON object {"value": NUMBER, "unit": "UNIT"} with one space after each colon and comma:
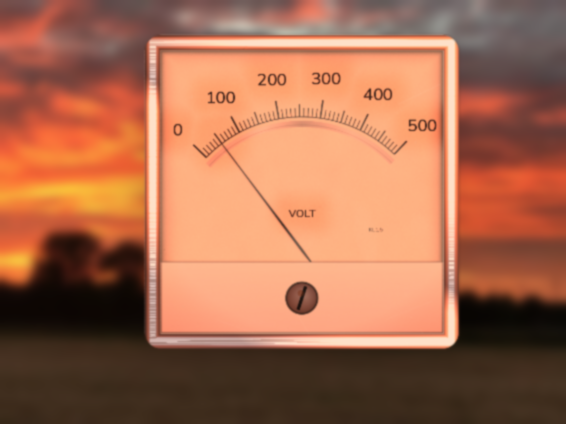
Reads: {"value": 50, "unit": "V"}
